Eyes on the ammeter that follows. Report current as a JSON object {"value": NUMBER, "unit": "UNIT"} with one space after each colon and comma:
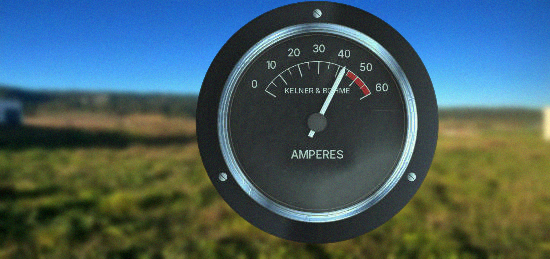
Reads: {"value": 42.5, "unit": "A"}
